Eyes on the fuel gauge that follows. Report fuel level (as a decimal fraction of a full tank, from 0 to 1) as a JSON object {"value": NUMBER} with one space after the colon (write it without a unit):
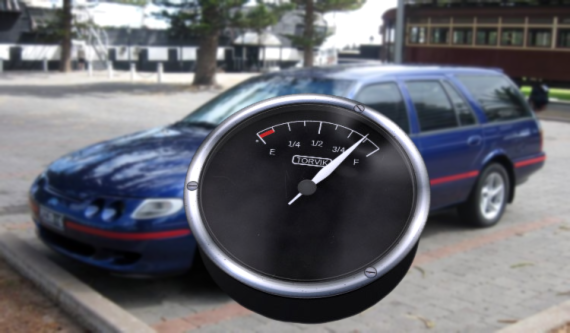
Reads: {"value": 0.875}
